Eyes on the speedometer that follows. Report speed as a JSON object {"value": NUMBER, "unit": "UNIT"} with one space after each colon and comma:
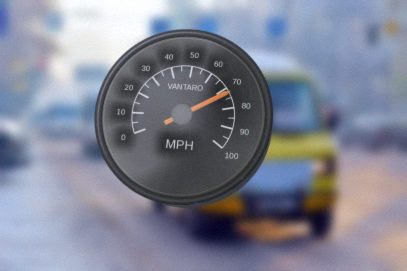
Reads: {"value": 72.5, "unit": "mph"}
